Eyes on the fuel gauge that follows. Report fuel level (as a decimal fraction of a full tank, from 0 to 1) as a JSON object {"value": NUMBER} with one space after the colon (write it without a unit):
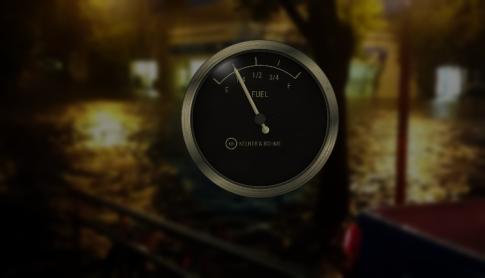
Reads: {"value": 0.25}
